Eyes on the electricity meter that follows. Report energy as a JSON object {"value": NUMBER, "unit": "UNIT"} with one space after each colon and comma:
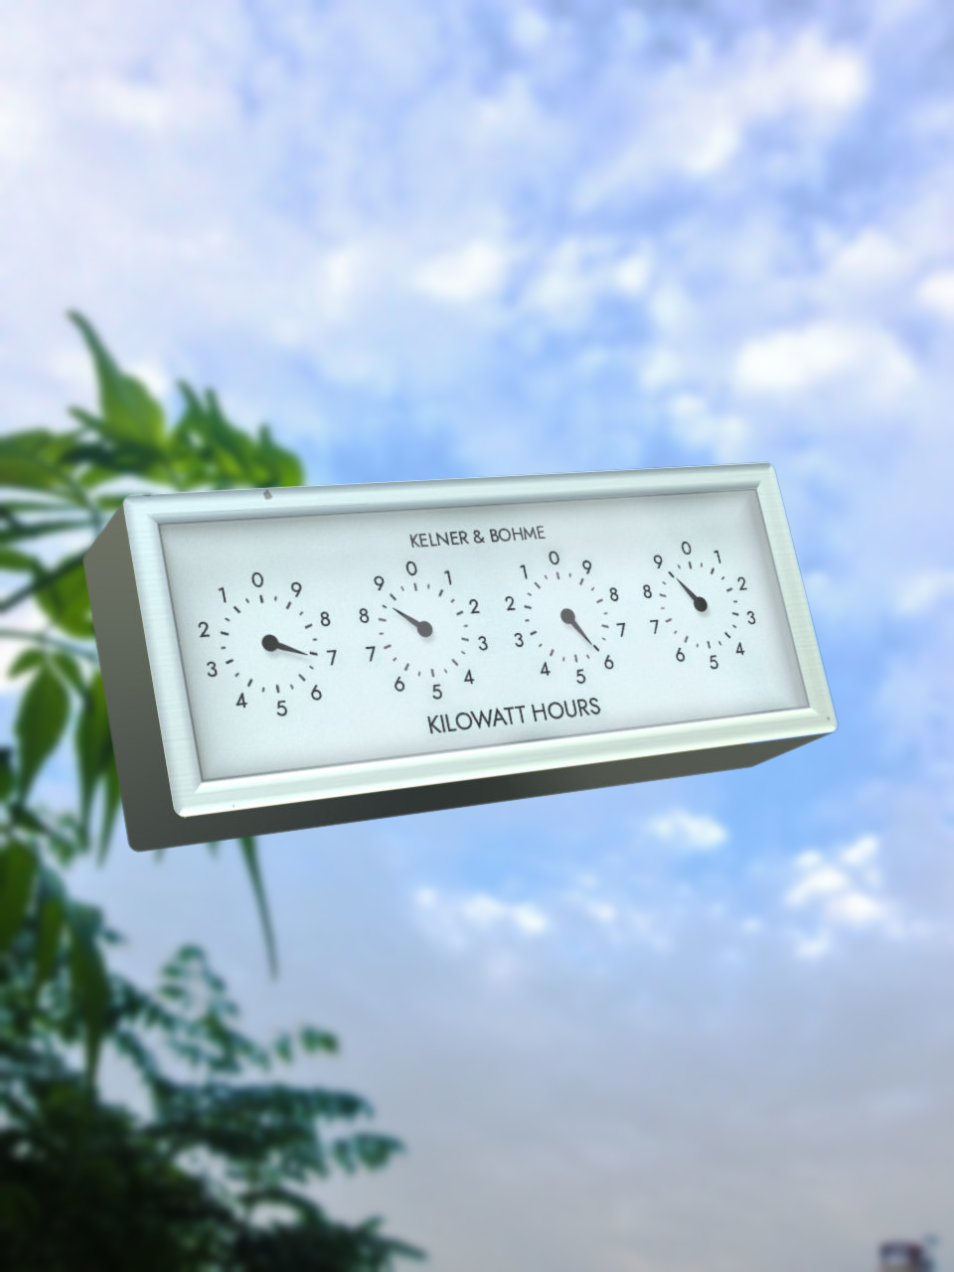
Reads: {"value": 6859, "unit": "kWh"}
